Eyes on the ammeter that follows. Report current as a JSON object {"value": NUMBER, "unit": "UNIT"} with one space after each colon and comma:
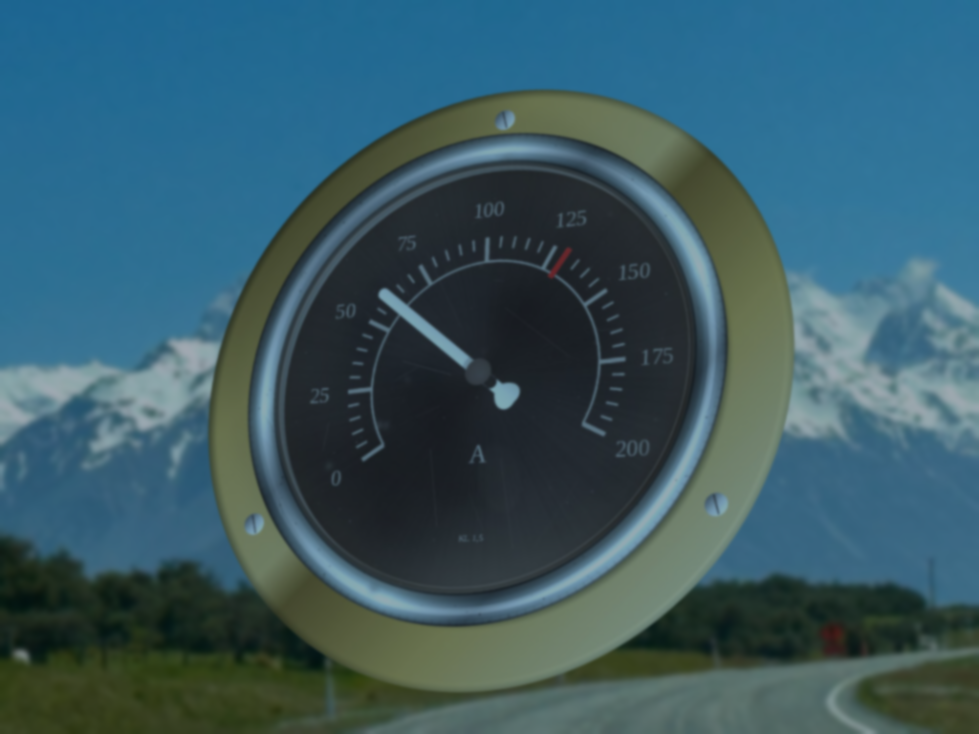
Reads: {"value": 60, "unit": "A"}
